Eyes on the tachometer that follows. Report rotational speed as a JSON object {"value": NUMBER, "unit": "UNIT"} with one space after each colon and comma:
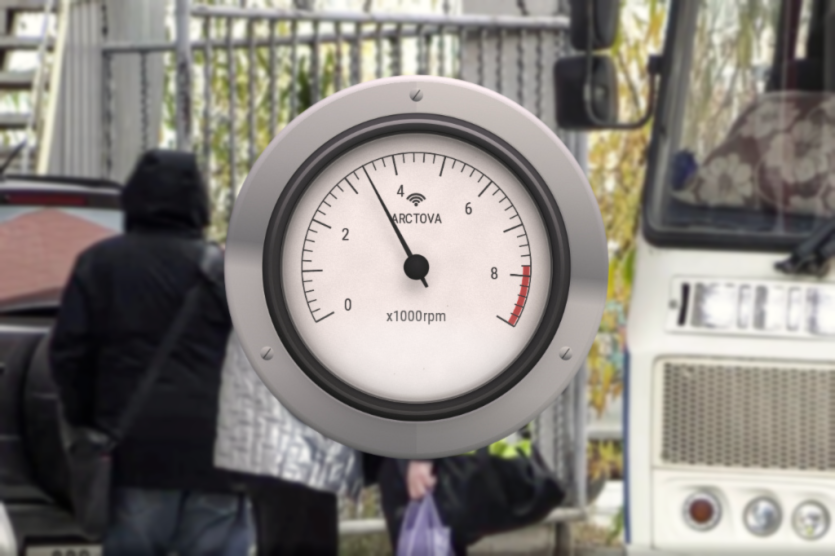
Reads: {"value": 3400, "unit": "rpm"}
